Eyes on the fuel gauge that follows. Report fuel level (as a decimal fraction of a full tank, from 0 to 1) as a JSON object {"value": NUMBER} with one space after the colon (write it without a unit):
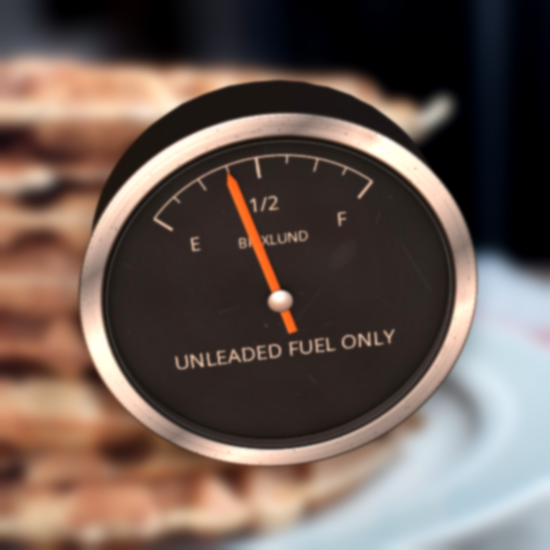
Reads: {"value": 0.375}
